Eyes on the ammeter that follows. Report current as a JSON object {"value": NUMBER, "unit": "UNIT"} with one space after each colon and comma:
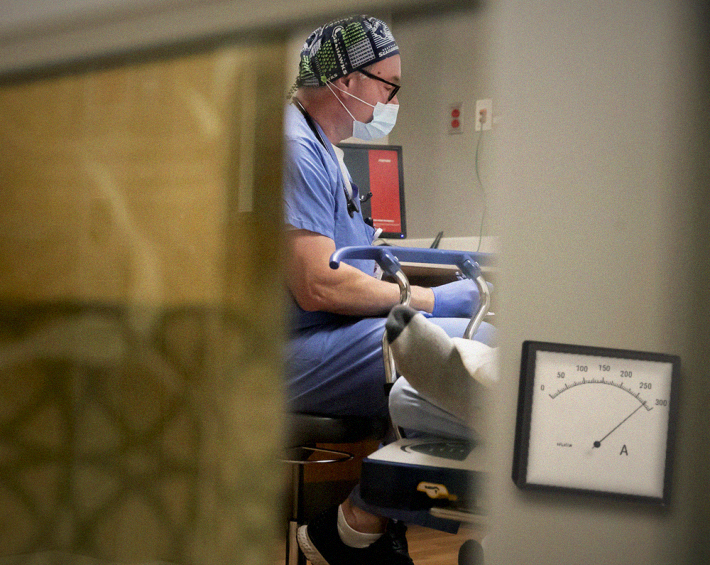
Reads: {"value": 275, "unit": "A"}
